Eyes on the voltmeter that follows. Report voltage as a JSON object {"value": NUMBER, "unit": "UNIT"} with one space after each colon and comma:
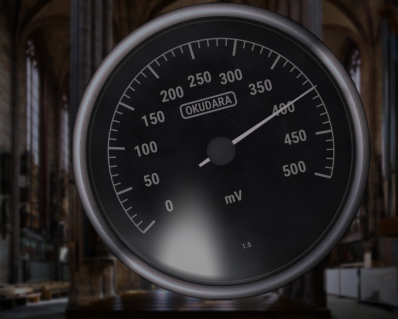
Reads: {"value": 400, "unit": "mV"}
